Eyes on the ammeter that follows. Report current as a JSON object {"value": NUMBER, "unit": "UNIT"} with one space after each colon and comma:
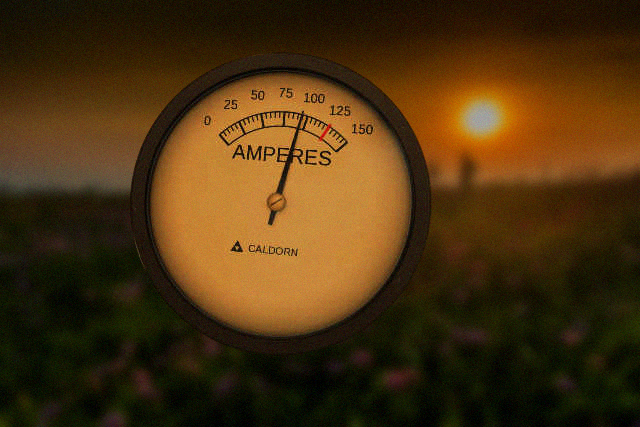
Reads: {"value": 95, "unit": "A"}
